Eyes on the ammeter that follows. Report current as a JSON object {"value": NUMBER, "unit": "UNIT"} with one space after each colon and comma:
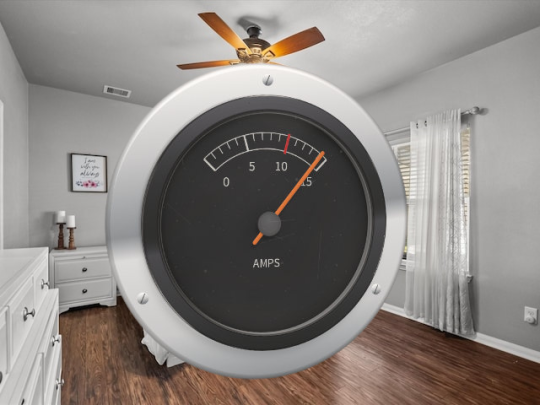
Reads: {"value": 14, "unit": "A"}
